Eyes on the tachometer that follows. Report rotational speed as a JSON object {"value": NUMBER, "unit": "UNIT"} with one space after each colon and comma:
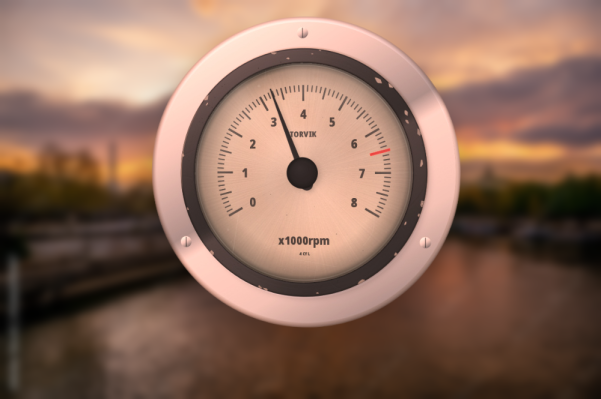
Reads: {"value": 3300, "unit": "rpm"}
